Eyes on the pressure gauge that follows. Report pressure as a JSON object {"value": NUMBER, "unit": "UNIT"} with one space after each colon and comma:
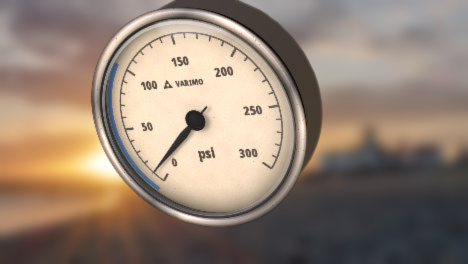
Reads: {"value": 10, "unit": "psi"}
